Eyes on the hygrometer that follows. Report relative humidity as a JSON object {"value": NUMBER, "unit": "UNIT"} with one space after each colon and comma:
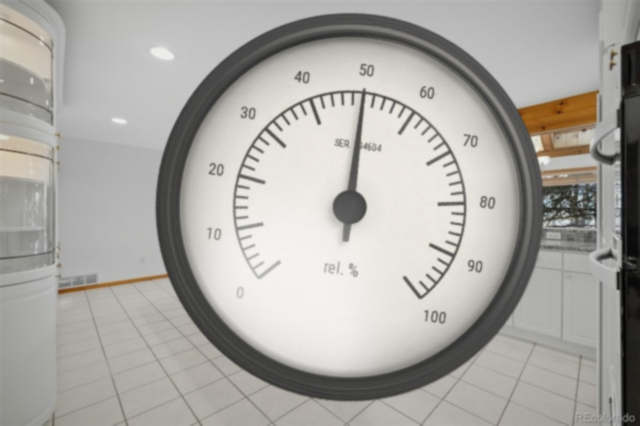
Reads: {"value": 50, "unit": "%"}
